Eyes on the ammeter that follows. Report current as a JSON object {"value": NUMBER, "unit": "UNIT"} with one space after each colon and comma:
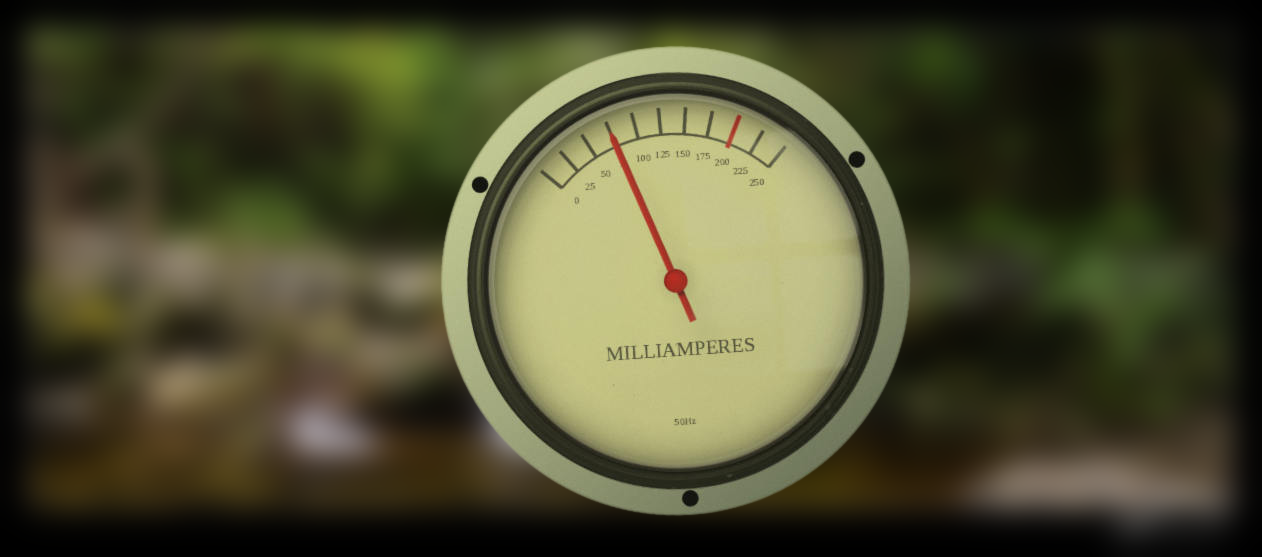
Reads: {"value": 75, "unit": "mA"}
